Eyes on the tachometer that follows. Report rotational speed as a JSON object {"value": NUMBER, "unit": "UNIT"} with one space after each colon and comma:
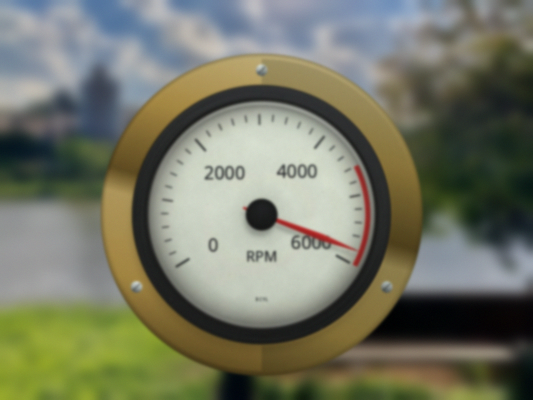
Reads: {"value": 5800, "unit": "rpm"}
